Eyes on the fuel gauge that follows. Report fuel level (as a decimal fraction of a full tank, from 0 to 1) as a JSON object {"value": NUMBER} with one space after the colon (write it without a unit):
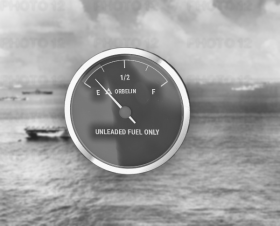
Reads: {"value": 0.125}
